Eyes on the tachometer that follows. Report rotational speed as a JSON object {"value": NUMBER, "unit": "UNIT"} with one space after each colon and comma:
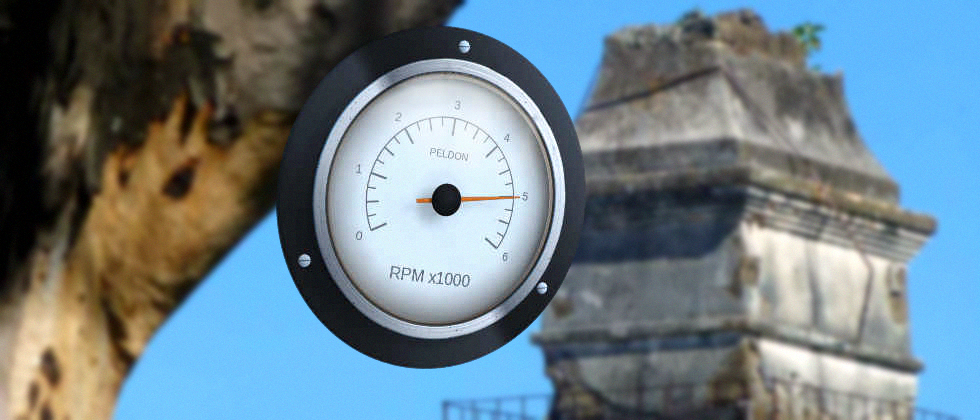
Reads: {"value": 5000, "unit": "rpm"}
